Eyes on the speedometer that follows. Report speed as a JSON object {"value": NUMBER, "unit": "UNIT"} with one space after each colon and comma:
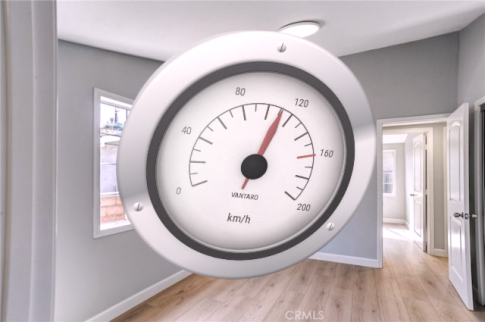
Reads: {"value": 110, "unit": "km/h"}
